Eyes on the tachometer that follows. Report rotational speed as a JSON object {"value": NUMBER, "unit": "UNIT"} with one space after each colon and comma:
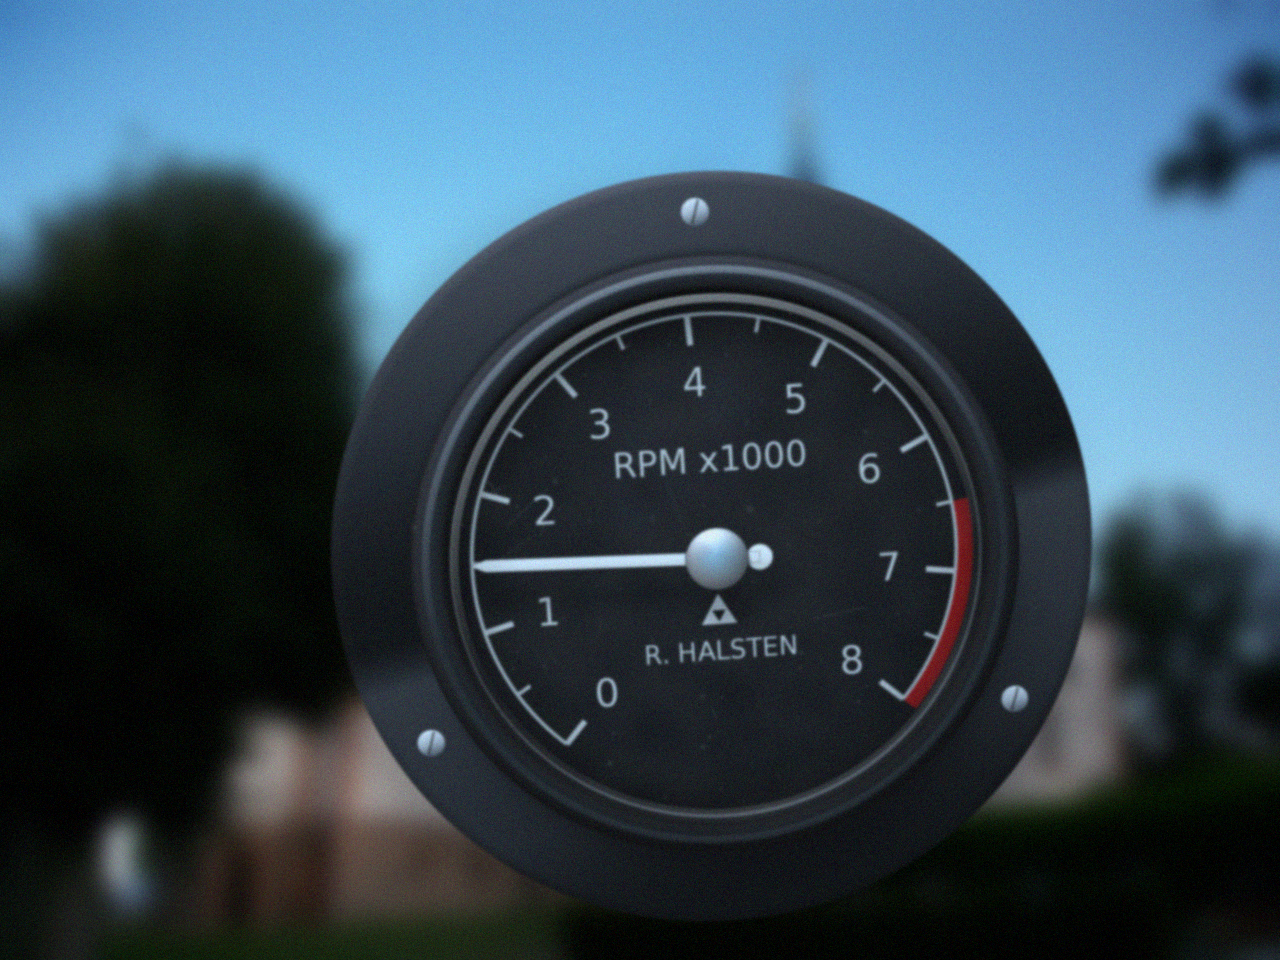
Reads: {"value": 1500, "unit": "rpm"}
